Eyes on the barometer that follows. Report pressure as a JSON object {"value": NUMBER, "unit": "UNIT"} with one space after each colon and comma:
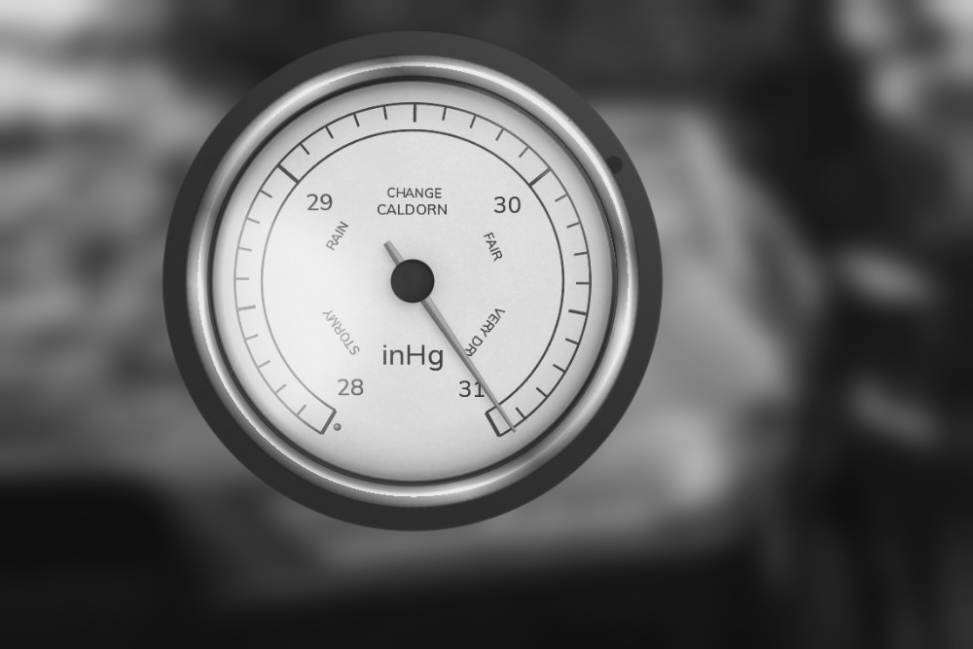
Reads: {"value": 30.95, "unit": "inHg"}
